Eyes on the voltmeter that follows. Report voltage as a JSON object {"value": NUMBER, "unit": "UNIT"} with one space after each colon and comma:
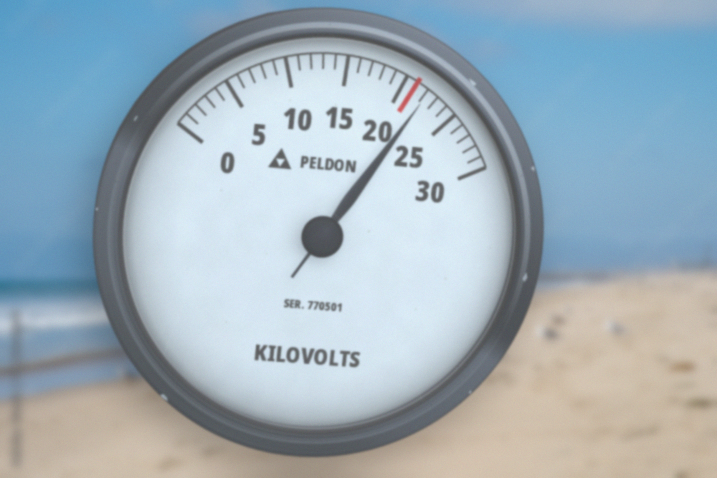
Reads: {"value": 22, "unit": "kV"}
